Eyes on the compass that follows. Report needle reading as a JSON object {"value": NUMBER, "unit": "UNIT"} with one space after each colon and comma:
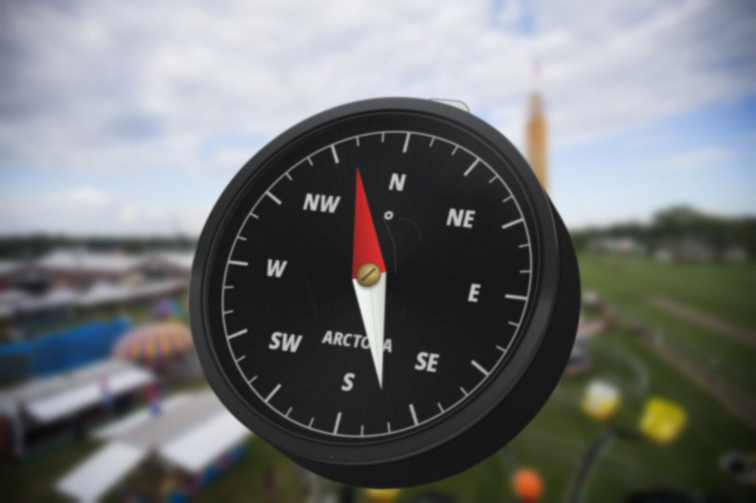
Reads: {"value": 340, "unit": "°"}
